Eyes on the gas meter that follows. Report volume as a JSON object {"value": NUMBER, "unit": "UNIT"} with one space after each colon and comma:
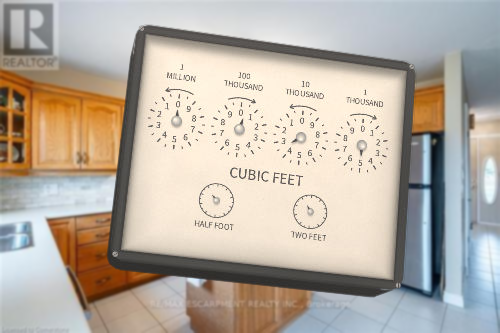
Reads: {"value": 3500, "unit": "ft³"}
